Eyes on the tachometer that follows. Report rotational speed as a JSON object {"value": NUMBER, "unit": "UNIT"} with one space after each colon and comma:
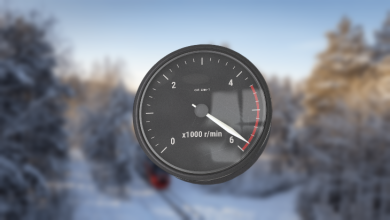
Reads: {"value": 5800, "unit": "rpm"}
